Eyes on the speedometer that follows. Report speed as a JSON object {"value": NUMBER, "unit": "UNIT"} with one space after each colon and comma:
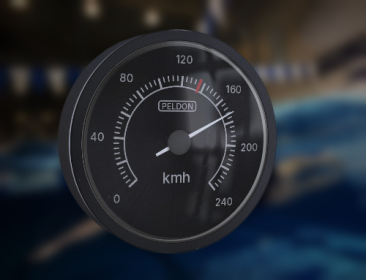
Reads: {"value": 172, "unit": "km/h"}
